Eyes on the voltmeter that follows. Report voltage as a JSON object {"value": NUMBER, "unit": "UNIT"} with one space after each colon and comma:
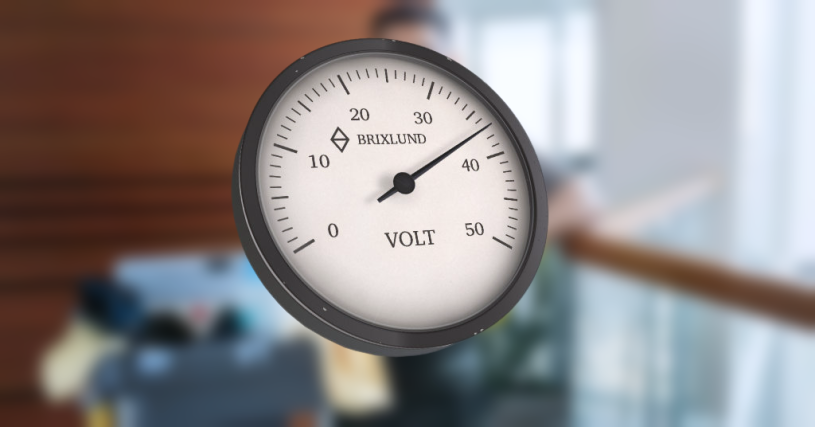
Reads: {"value": 37, "unit": "V"}
